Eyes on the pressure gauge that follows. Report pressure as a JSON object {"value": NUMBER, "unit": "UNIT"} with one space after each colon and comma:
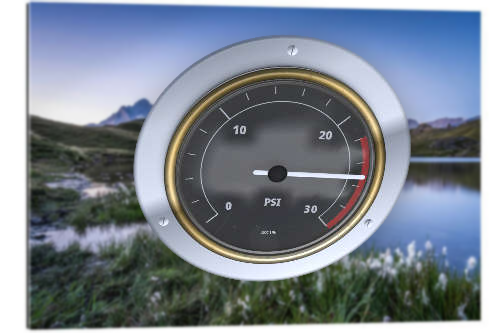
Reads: {"value": 25, "unit": "psi"}
